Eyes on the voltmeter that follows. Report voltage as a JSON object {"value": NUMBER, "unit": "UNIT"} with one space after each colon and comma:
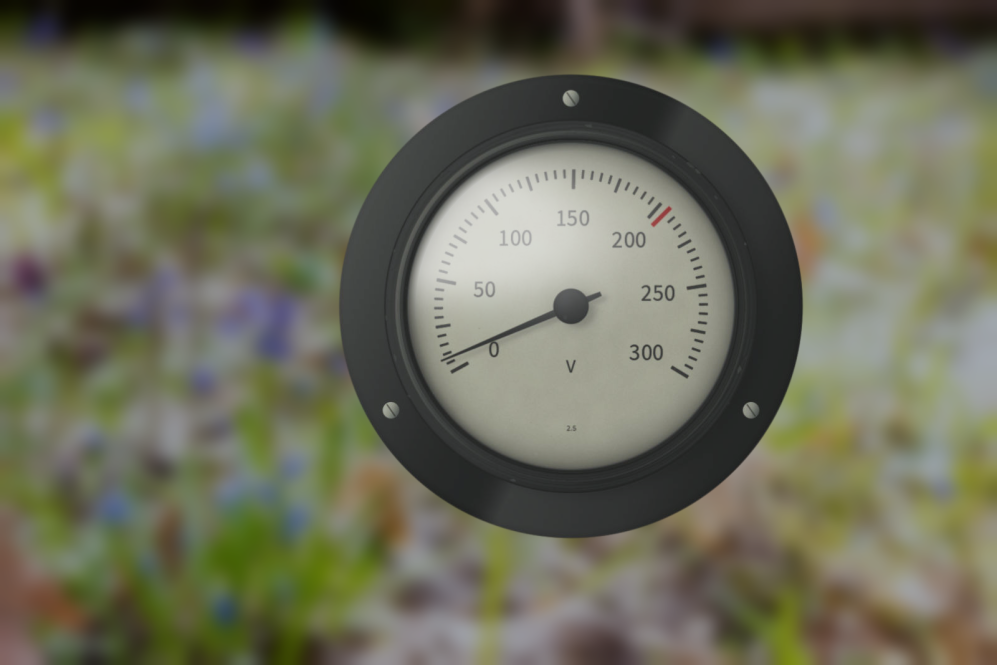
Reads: {"value": 7.5, "unit": "V"}
